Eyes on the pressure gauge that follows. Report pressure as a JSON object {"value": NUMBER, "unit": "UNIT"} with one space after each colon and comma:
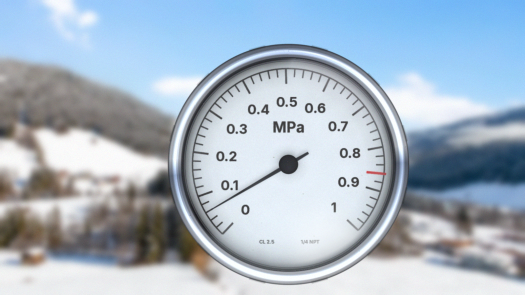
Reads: {"value": 0.06, "unit": "MPa"}
